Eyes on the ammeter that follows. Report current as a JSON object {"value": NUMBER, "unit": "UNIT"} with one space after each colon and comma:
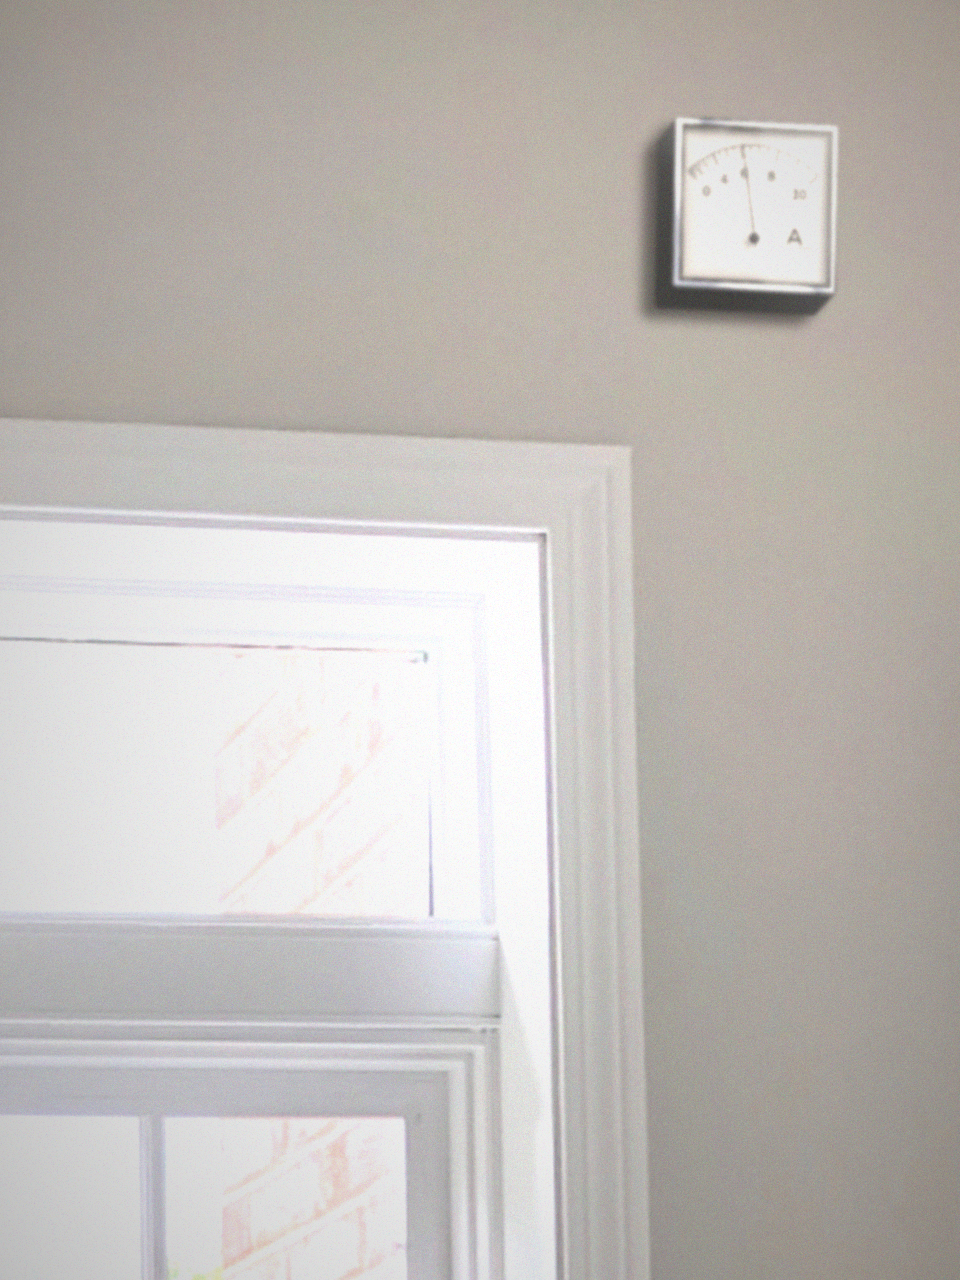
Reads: {"value": 6, "unit": "A"}
